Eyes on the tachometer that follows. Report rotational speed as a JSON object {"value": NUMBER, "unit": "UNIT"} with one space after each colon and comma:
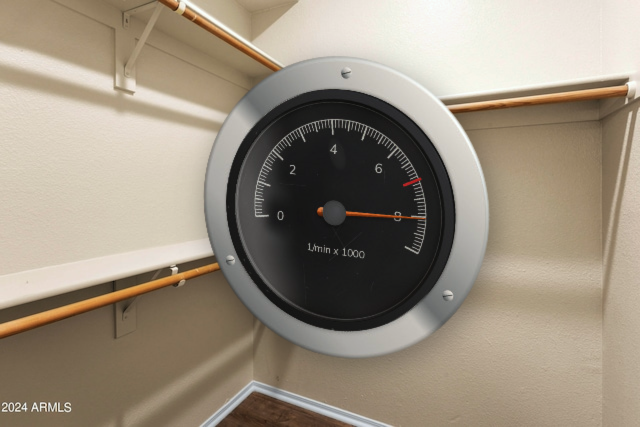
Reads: {"value": 8000, "unit": "rpm"}
